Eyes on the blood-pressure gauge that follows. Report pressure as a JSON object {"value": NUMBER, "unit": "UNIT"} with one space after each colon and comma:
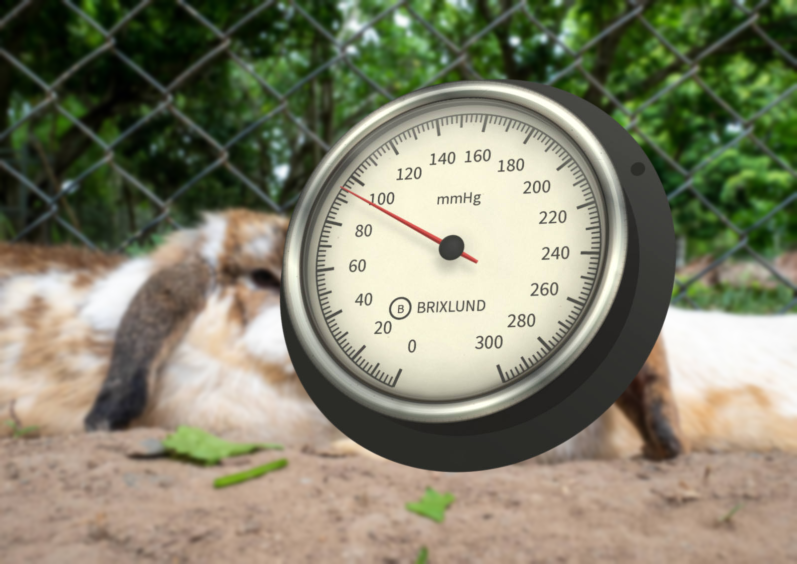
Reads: {"value": 94, "unit": "mmHg"}
